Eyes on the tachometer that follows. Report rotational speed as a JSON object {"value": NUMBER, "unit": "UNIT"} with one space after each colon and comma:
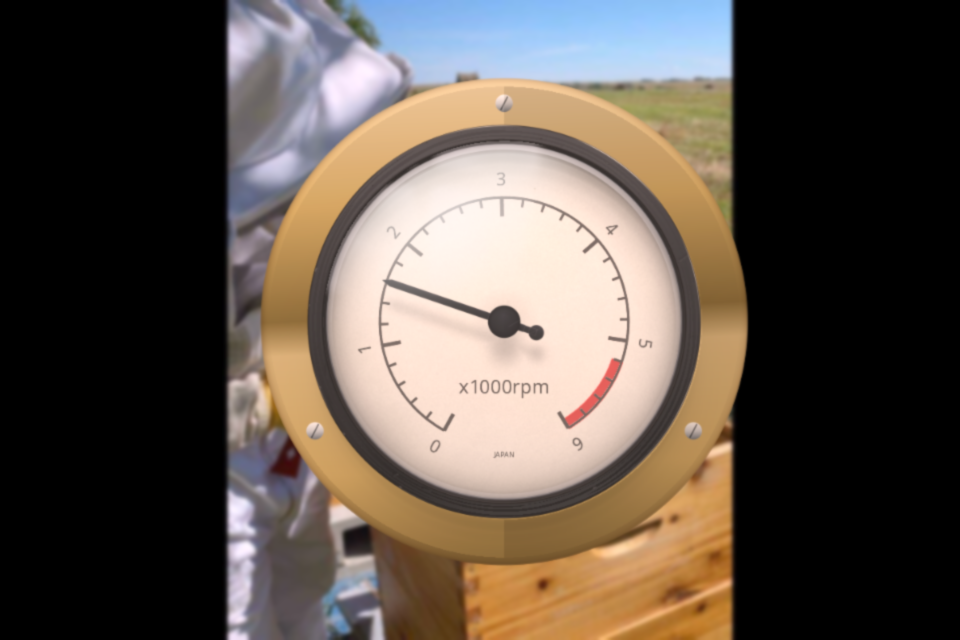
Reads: {"value": 1600, "unit": "rpm"}
